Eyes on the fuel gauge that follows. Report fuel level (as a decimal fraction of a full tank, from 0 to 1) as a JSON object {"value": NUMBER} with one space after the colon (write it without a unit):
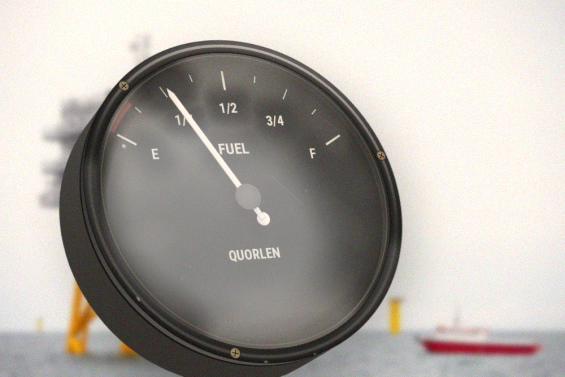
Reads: {"value": 0.25}
